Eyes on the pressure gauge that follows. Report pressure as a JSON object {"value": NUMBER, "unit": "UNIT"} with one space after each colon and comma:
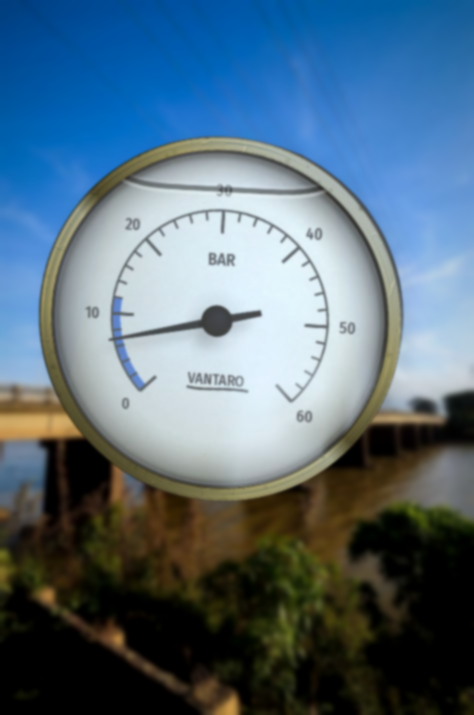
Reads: {"value": 7, "unit": "bar"}
